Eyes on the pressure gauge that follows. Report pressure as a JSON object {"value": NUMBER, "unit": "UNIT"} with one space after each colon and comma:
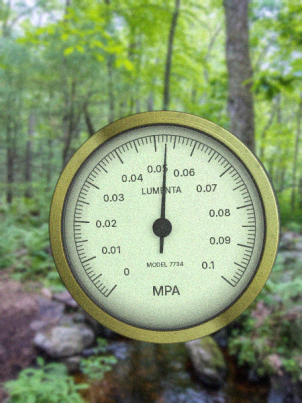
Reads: {"value": 0.053, "unit": "MPa"}
